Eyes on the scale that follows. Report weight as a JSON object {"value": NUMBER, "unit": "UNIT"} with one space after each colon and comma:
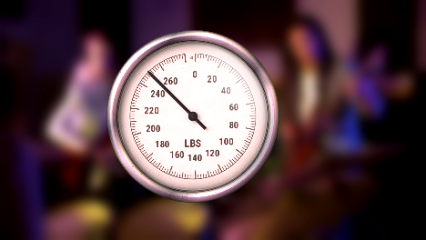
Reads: {"value": 250, "unit": "lb"}
